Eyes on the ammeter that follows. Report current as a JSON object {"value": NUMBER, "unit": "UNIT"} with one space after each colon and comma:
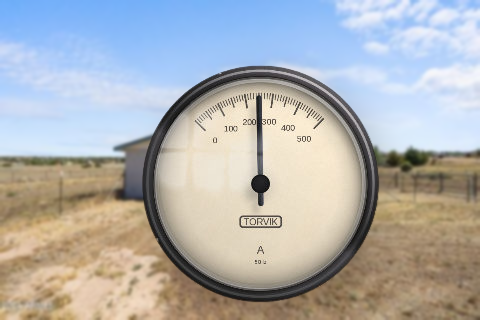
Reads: {"value": 250, "unit": "A"}
